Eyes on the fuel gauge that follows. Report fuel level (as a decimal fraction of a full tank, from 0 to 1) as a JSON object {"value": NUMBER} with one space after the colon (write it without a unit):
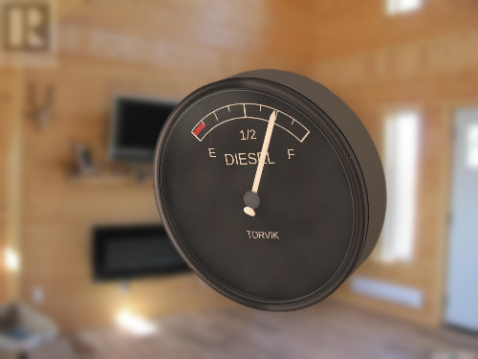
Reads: {"value": 0.75}
